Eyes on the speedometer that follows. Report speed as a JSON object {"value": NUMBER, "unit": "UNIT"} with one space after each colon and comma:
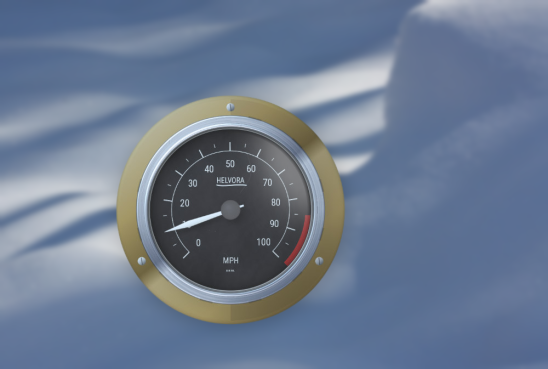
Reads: {"value": 10, "unit": "mph"}
